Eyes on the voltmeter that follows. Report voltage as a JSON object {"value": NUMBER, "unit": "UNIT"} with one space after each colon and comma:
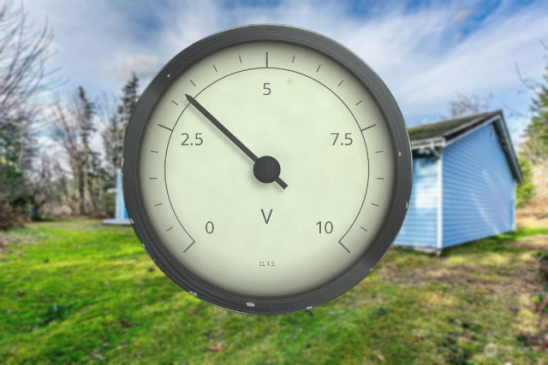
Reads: {"value": 3.25, "unit": "V"}
